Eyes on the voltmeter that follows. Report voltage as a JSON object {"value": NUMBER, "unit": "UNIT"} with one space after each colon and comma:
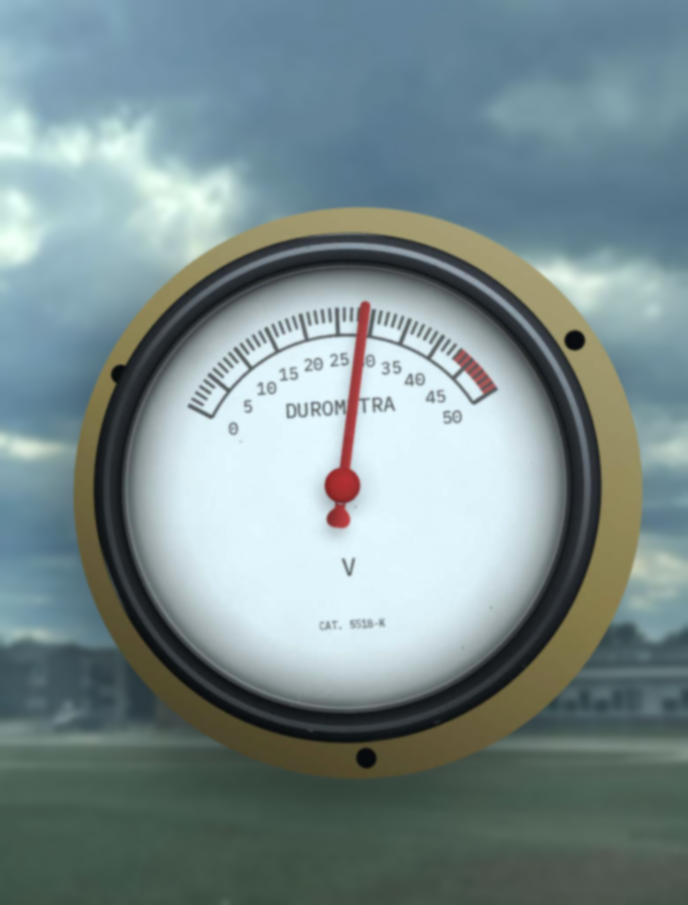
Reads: {"value": 29, "unit": "V"}
